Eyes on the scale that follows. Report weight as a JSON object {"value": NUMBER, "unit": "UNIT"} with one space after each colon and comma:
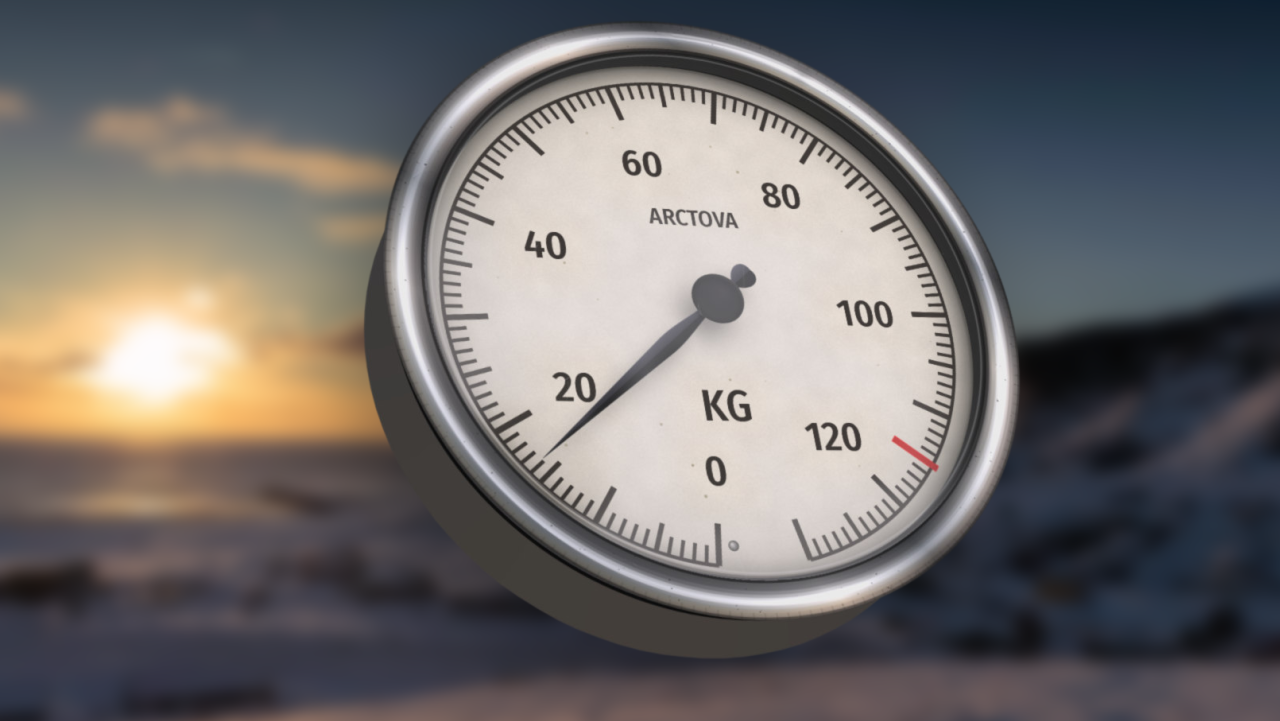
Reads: {"value": 16, "unit": "kg"}
